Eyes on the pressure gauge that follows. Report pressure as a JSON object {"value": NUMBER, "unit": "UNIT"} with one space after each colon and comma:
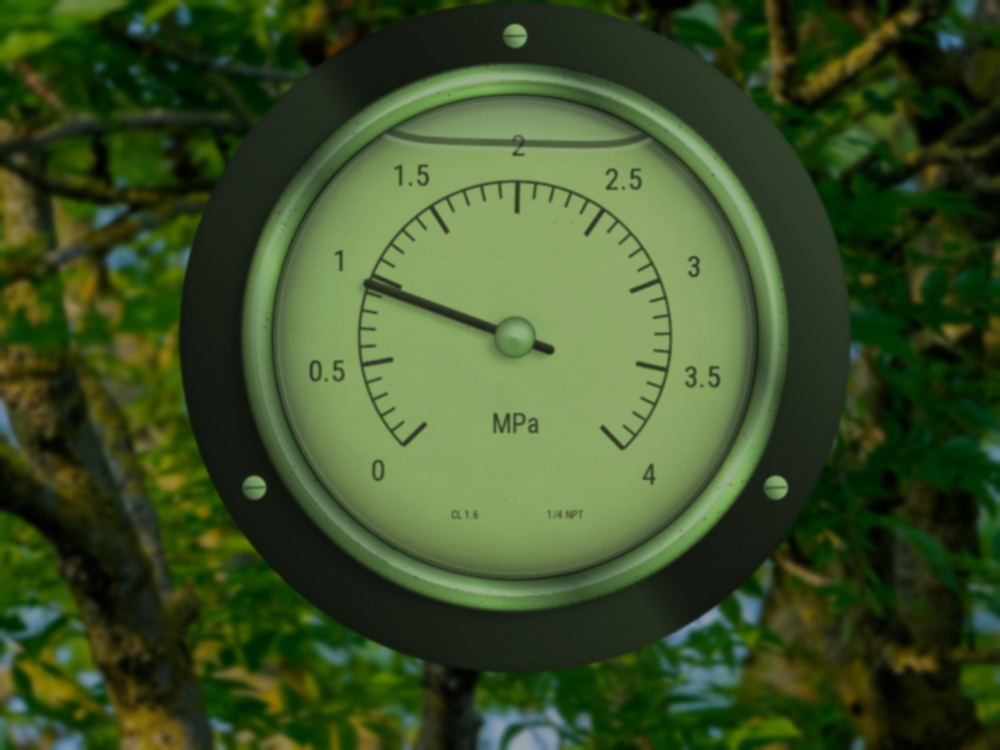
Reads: {"value": 0.95, "unit": "MPa"}
